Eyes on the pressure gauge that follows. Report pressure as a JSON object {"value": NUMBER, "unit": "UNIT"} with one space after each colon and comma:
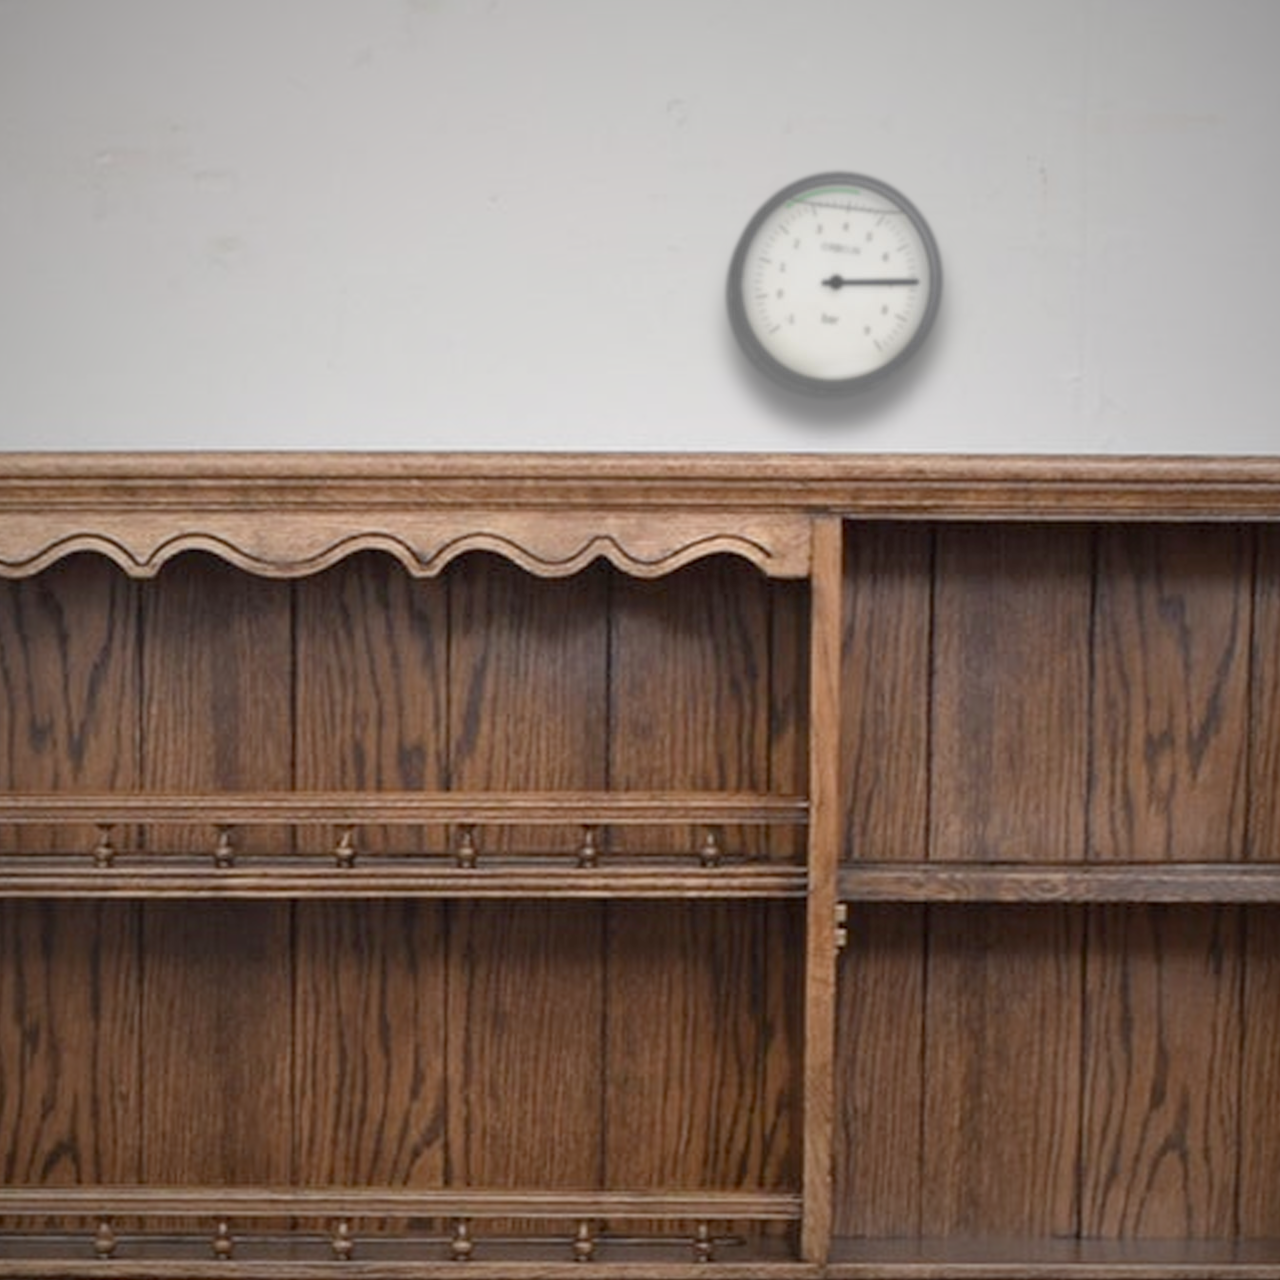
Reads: {"value": 7, "unit": "bar"}
